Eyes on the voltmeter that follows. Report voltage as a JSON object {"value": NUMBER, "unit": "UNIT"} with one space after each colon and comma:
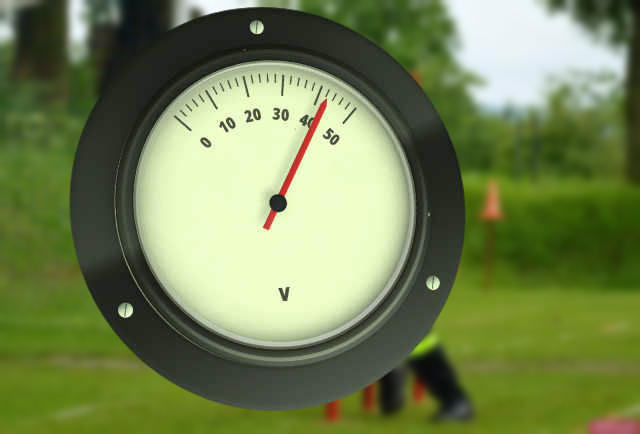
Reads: {"value": 42, "unit": "V"}
